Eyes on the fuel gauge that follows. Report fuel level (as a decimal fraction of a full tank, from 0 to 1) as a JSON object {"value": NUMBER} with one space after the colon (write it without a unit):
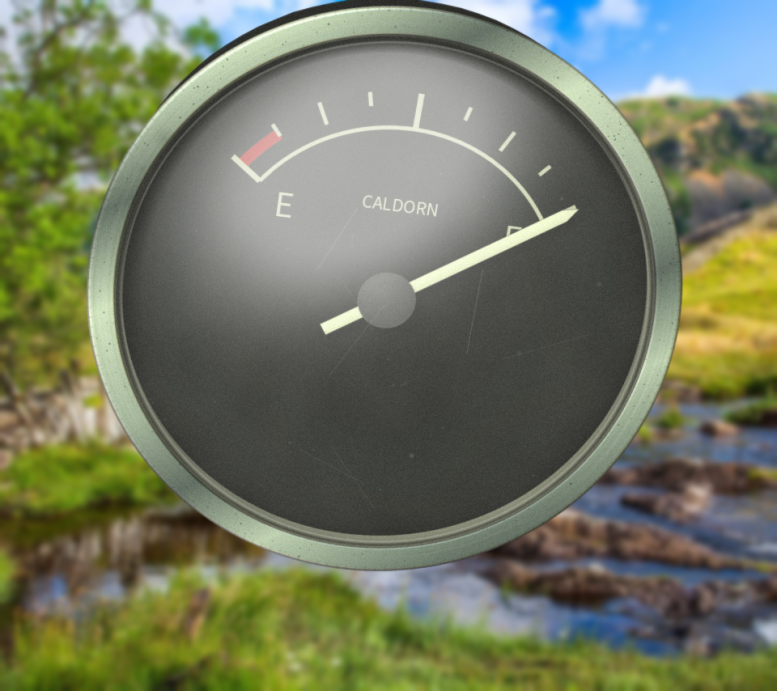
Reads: {"value": 1}
